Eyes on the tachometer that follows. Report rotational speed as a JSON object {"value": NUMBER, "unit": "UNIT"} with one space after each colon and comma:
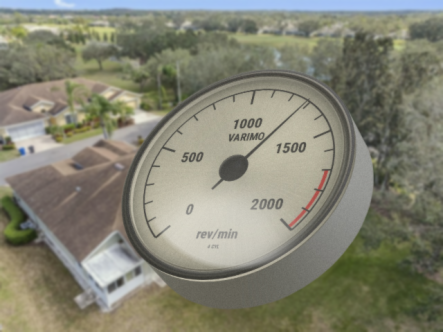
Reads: {"value": 1300, "unit": "rpm"}
